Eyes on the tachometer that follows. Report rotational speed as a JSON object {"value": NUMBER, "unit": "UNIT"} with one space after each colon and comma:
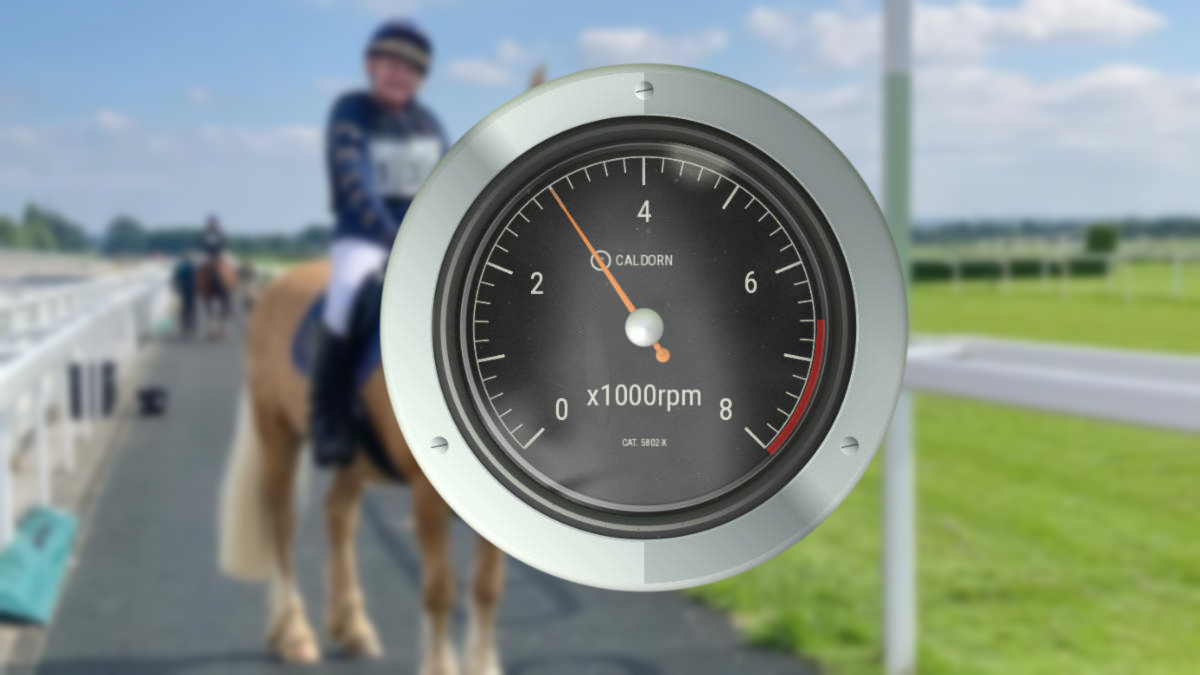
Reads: {"value": 3000, "unit": "rpm"}
